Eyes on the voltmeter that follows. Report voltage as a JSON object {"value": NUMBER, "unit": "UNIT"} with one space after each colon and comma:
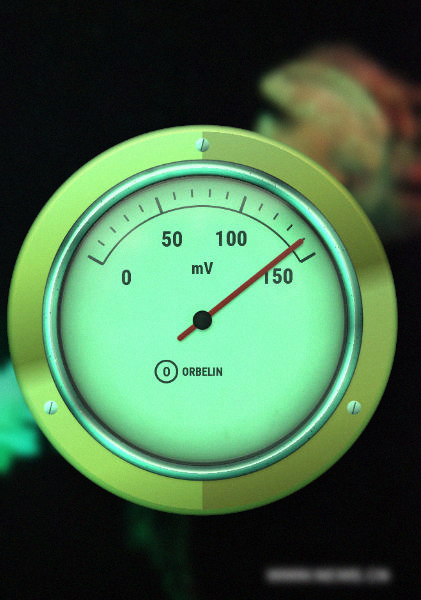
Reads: {"value": 140, "unit": "mV"}
